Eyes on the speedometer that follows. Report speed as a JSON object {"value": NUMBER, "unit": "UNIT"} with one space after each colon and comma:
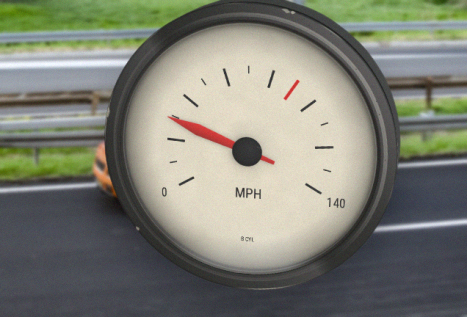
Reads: {"value": 30, "unit": "mph"}
